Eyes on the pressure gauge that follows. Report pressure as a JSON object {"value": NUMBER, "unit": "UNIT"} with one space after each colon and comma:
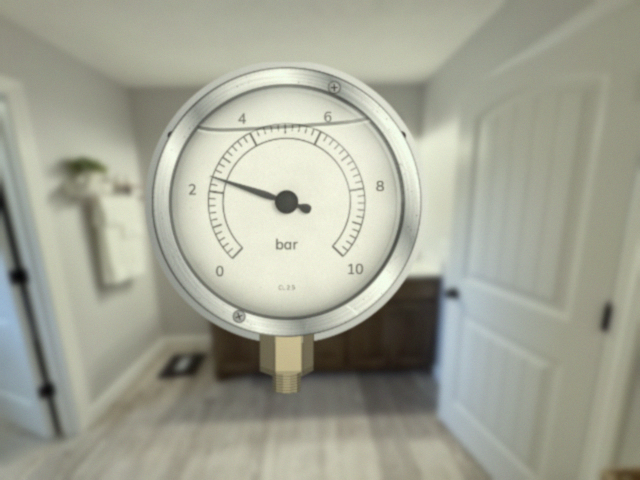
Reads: {"value": 2.4, "unit": "bar"}
